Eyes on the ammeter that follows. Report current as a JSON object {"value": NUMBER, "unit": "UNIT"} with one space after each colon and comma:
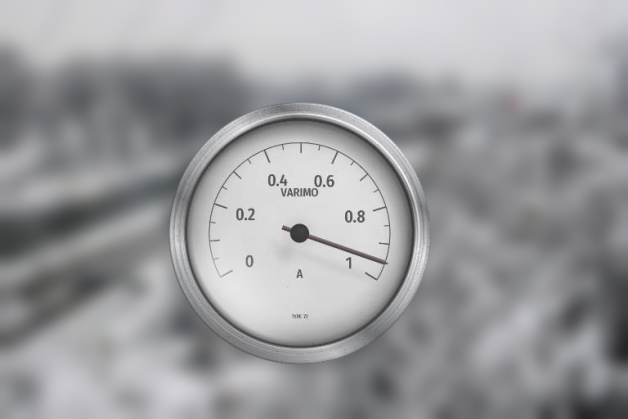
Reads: {"value": 0.95, "unit": "A"}
